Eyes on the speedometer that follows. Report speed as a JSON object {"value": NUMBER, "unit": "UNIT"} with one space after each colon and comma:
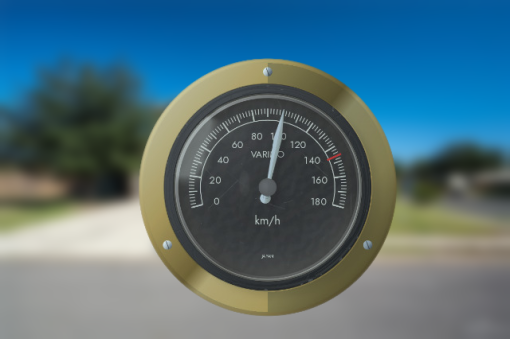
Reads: {"value": 100, "unit": "km/h"}
